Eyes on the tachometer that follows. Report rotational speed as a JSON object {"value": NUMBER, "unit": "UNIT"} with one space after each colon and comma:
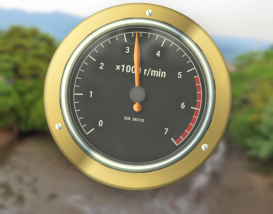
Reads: {"value": 3300, "unit": "rpm"}
